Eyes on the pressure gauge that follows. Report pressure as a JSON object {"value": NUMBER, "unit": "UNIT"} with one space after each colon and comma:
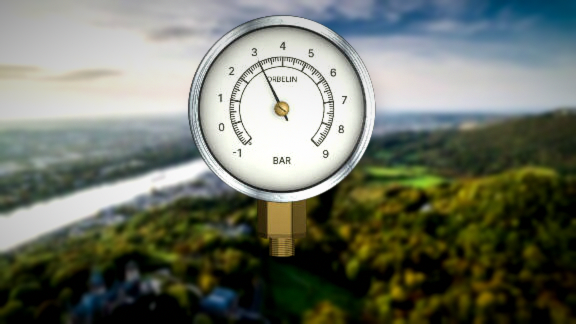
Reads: {"value": 3, "unit": "bar"}
